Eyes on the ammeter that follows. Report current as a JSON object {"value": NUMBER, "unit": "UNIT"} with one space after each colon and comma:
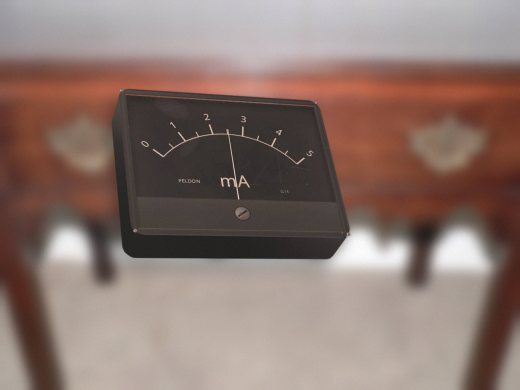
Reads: {"value": 2.5, "unit": "mA"}
